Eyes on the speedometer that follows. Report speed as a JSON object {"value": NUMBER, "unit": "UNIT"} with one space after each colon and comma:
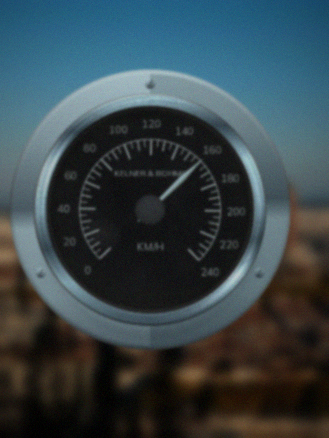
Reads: {"value": 160, "unit": "km/h"}
